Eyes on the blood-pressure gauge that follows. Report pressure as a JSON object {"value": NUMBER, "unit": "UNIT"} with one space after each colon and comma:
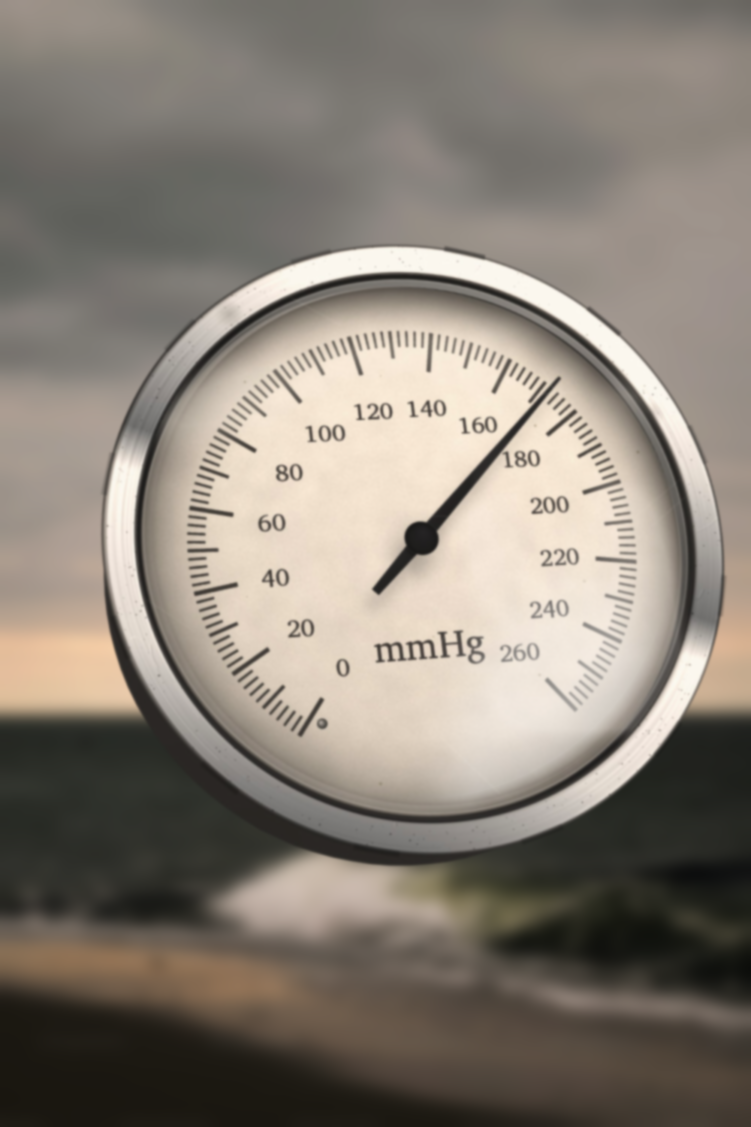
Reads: {"value": 172, "unit": "mmHg"}
